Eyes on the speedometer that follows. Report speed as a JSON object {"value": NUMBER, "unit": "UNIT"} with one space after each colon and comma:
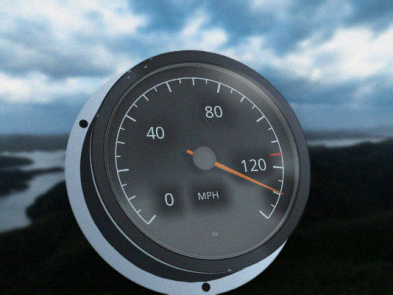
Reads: {"value": 130, "unit": "mph"}
